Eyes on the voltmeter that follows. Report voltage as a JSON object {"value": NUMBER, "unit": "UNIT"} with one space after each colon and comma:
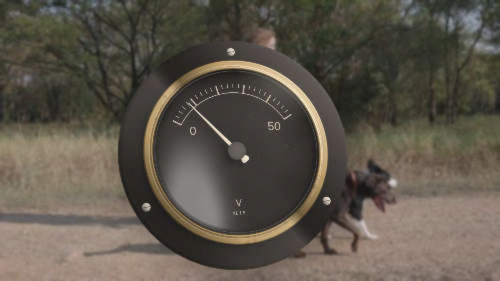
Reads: {"value": 8, "unit": "V"}
